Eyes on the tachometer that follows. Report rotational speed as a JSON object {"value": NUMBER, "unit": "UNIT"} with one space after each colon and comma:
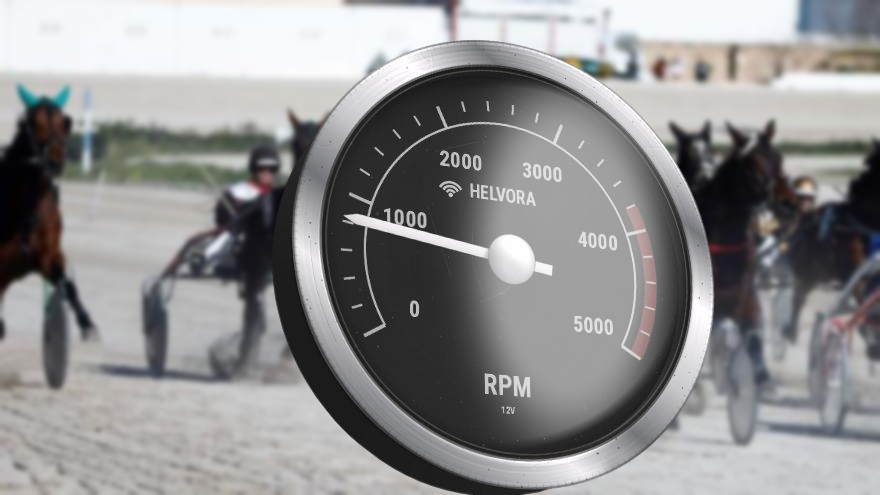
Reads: {"value": 800, "unit": "rpm"}
